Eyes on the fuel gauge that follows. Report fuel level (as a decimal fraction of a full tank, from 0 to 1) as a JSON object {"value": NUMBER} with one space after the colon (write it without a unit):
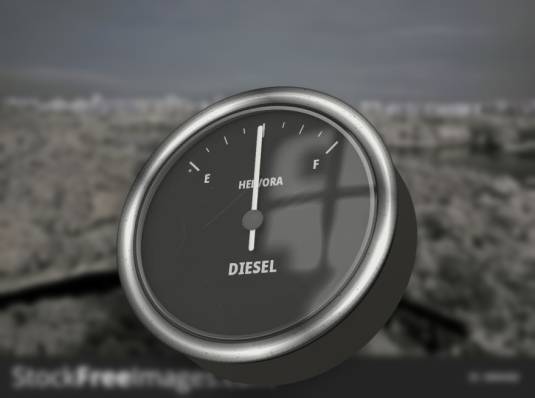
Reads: {"value": 0.5}
